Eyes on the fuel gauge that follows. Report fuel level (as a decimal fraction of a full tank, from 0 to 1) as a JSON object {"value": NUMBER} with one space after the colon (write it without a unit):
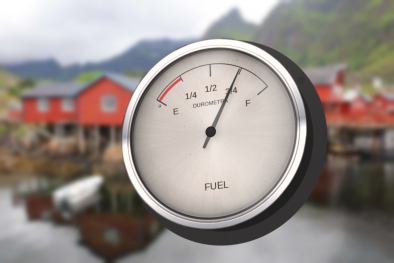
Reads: {"value": 0.75}
